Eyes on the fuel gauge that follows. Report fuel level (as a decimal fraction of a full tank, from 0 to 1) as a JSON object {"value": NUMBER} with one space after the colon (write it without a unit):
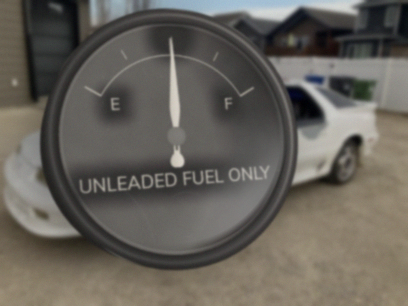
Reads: {"value": 0.5}
